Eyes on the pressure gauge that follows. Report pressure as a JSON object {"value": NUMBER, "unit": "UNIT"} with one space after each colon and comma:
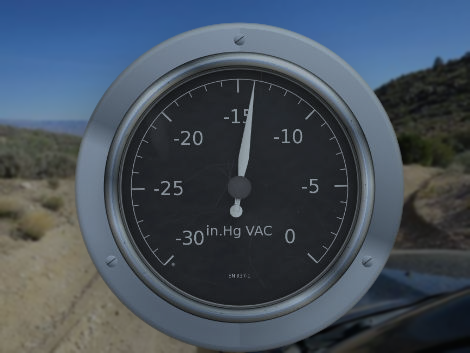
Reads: {"value": -14, "unit": "inHg"}
